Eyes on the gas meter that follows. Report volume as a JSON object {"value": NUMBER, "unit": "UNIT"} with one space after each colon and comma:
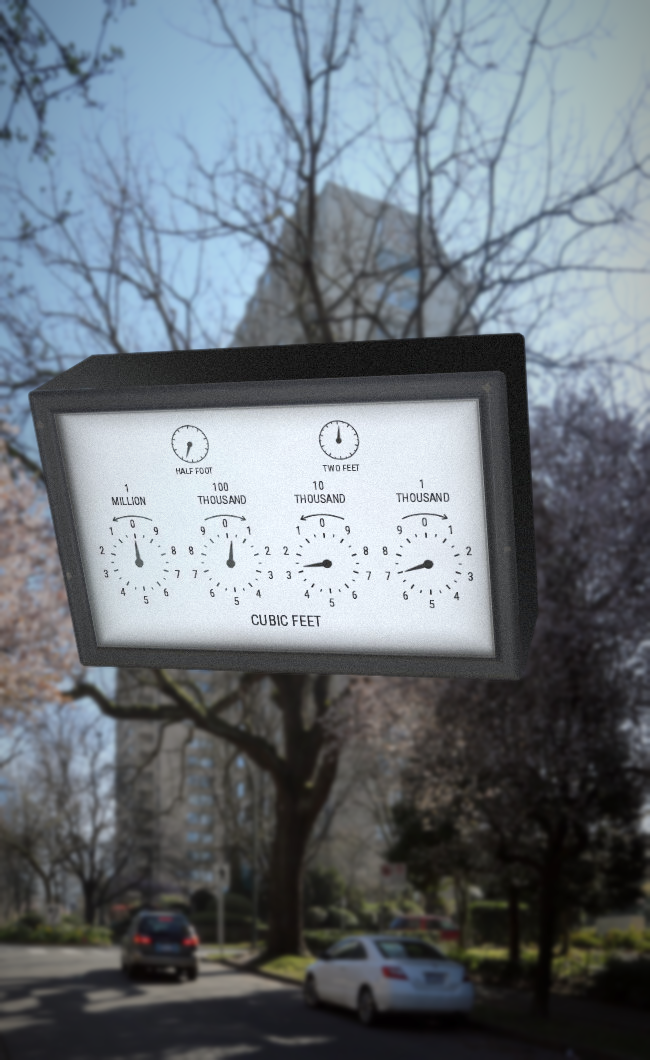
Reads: {"value": 2700, "unit": "ft³"}
